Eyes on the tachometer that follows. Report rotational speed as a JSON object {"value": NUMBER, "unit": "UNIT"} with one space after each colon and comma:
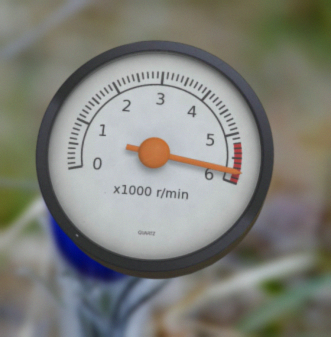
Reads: {"value": 5800, "unit": "rpm"}
